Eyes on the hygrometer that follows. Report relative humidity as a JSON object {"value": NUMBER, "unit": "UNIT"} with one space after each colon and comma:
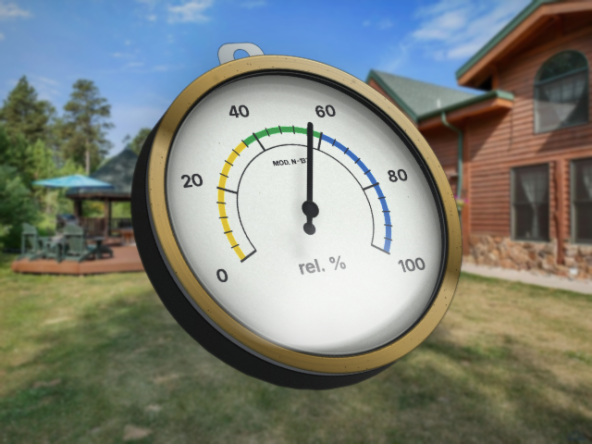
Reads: {"value": 56, "unit": "%"}
